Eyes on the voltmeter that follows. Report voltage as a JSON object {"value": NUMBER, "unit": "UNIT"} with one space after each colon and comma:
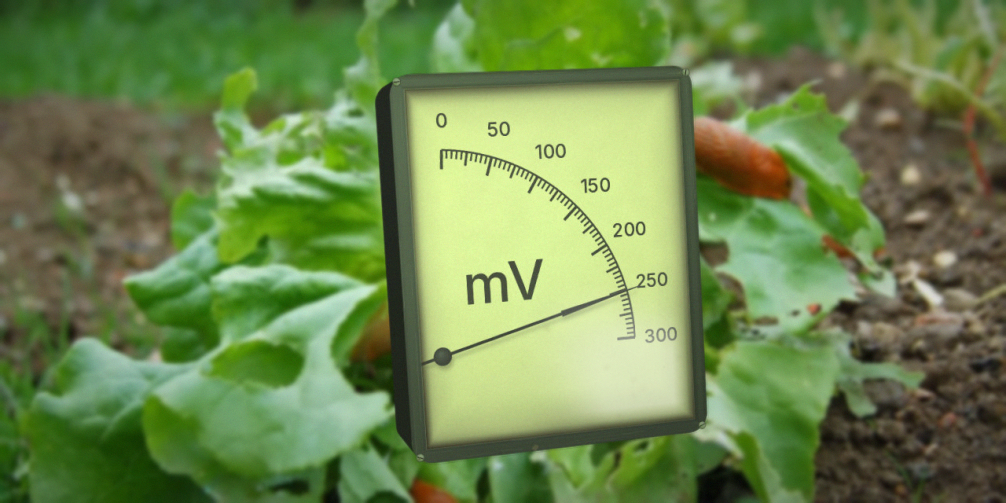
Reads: {"value": 250, "unit": "mV"}
